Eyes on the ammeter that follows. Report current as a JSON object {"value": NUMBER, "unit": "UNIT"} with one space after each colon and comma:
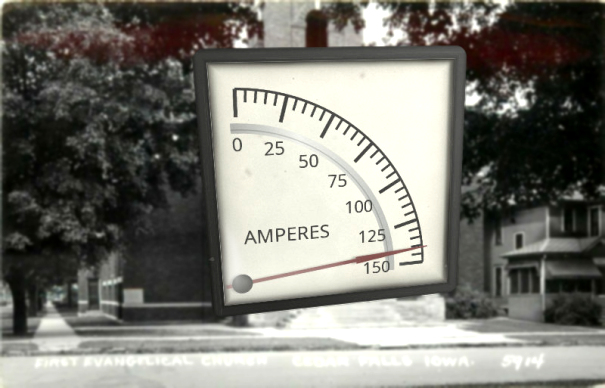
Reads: {"value": 140, "unit": "A"}
